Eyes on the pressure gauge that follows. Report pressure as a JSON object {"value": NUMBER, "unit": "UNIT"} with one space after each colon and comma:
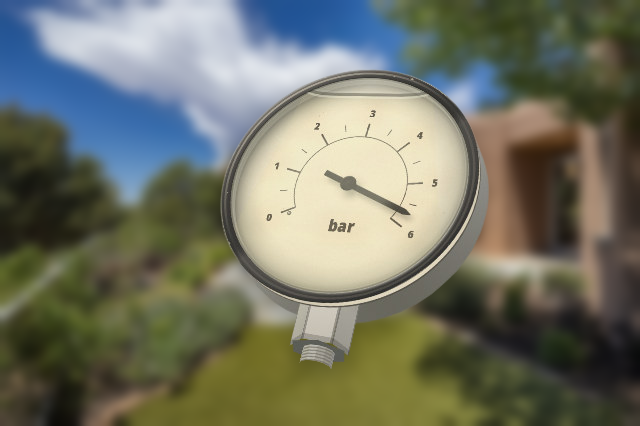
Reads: {"value": 5.75, "unit": "bar"}
